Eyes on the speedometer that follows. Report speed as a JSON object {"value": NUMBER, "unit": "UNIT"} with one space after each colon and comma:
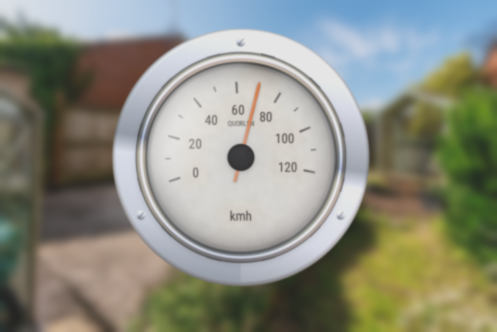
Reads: {"value": 70, "unit": "km/h"}
